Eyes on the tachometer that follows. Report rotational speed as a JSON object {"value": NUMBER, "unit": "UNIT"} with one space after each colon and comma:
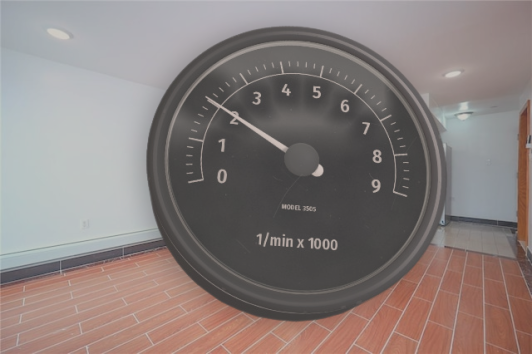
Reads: {"value": 2000, "unit": "rpm"}
